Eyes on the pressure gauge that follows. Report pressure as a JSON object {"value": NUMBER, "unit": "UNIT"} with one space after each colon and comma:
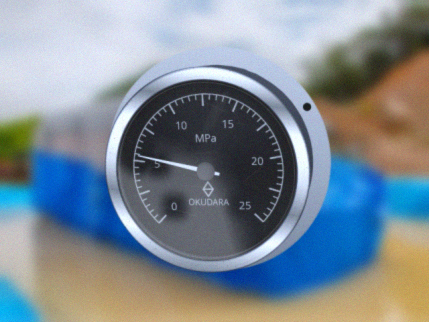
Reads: {"value": 5.5, "unit": "MPa"}
